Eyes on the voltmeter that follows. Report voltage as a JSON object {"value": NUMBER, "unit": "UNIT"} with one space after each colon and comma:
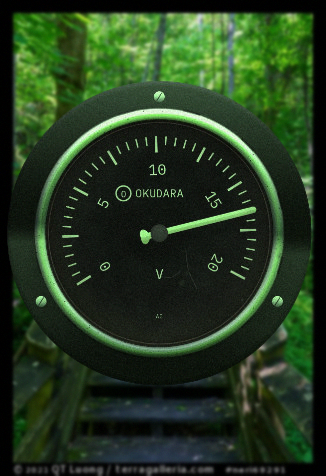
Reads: {"value": 16.5, "unit": "V"}
